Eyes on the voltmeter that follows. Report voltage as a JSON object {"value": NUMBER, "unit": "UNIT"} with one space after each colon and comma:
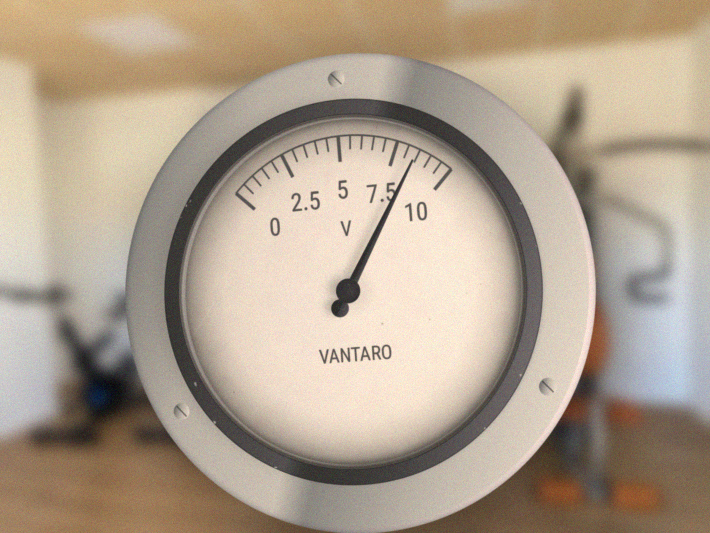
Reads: {"value": 8.5, "unit": "V"}
